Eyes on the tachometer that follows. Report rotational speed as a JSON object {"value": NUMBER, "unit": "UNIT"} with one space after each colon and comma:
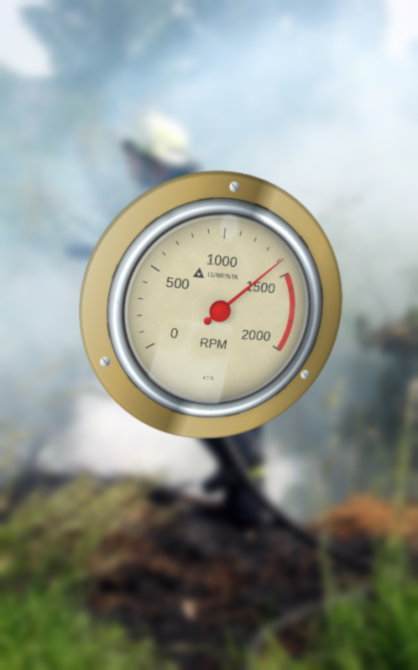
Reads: {"value": 1400, "unit": "rpm"}
